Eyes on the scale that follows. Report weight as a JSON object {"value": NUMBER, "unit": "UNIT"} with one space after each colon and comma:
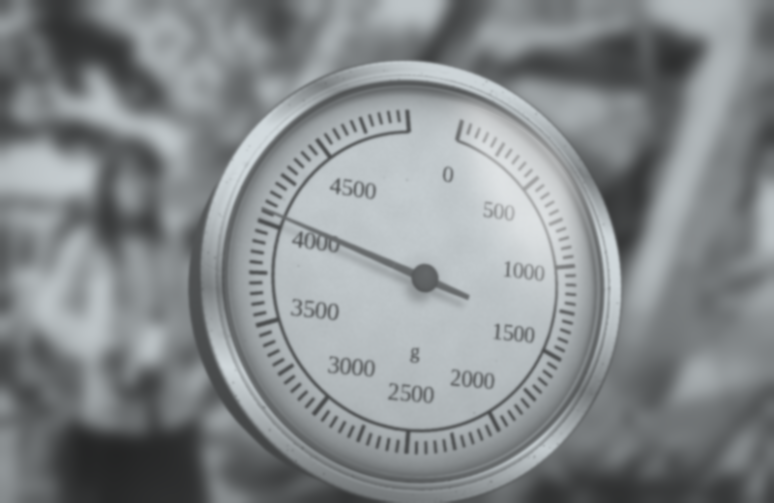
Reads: {"value": 4050, "unit": "g"}
